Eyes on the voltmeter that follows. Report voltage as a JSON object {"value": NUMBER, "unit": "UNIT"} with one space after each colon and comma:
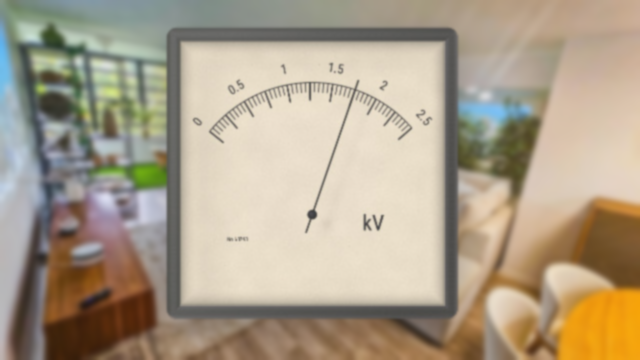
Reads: {"value": 1.75, "unit": "kV"}
